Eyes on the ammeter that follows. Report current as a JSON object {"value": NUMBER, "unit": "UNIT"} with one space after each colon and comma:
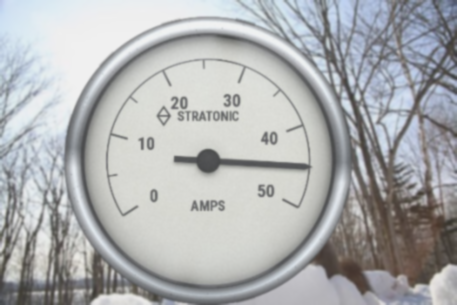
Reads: {"value": 45, "unit": "A"}
